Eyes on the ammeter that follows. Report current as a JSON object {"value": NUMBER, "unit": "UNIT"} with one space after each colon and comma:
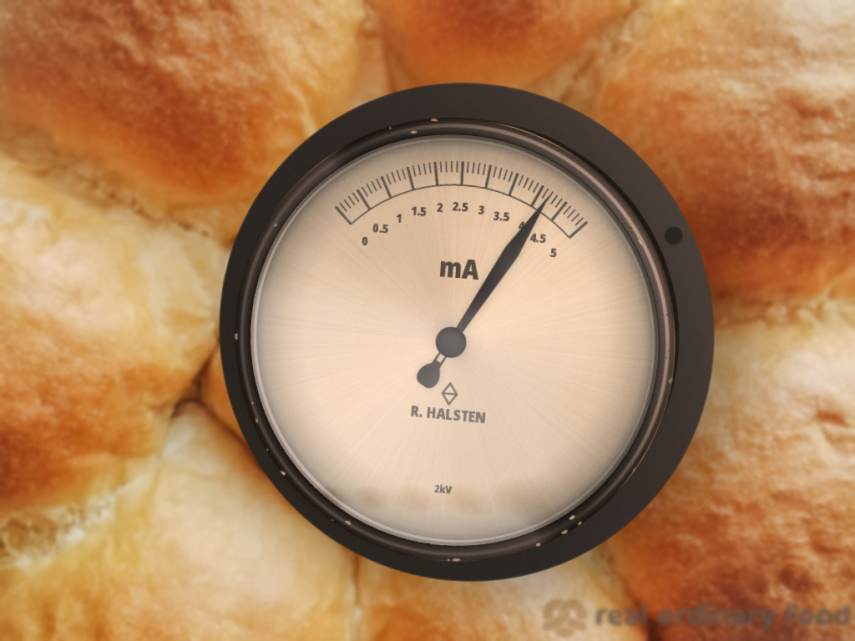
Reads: {"value": 4.2, "unit": "mA"}
